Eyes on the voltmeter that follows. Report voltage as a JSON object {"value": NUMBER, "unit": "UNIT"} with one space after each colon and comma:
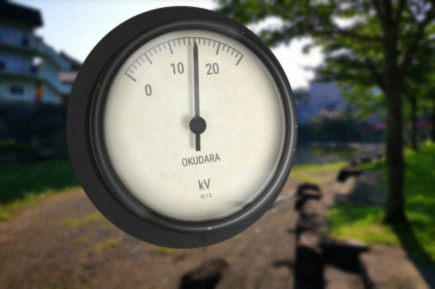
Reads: {"value": 15, "unit": "kV"}
